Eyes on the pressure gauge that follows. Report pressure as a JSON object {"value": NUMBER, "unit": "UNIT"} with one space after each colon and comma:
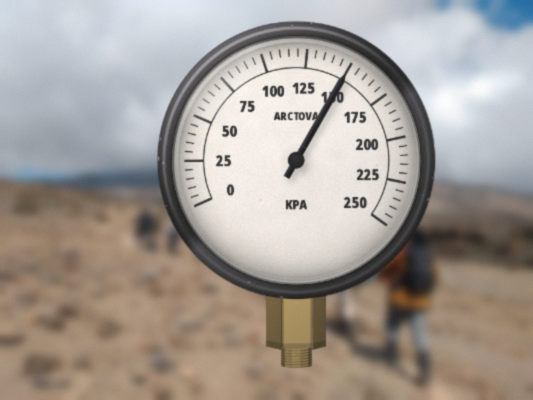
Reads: {"value": 150, "unit": "kPa"}
